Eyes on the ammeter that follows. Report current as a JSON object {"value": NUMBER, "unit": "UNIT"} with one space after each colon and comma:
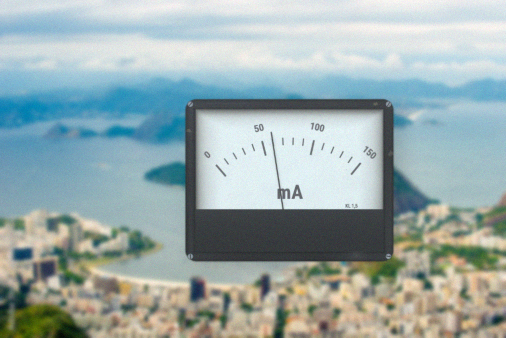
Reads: {"value": 60, "unit": "mA"}
